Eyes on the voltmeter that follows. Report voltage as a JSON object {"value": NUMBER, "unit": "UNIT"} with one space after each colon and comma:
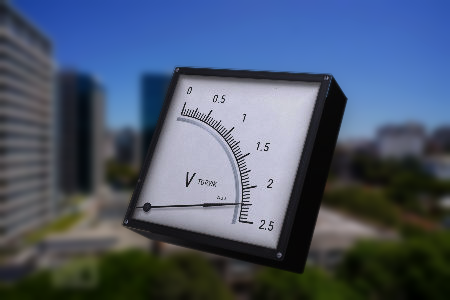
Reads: {"value": 2.25, "unit": "V"}
